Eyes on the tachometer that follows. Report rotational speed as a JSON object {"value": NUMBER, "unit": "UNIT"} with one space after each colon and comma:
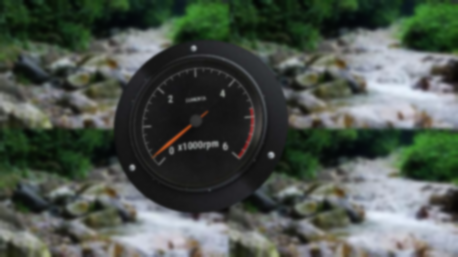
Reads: {"value": 200, "unit": "rpm"}
